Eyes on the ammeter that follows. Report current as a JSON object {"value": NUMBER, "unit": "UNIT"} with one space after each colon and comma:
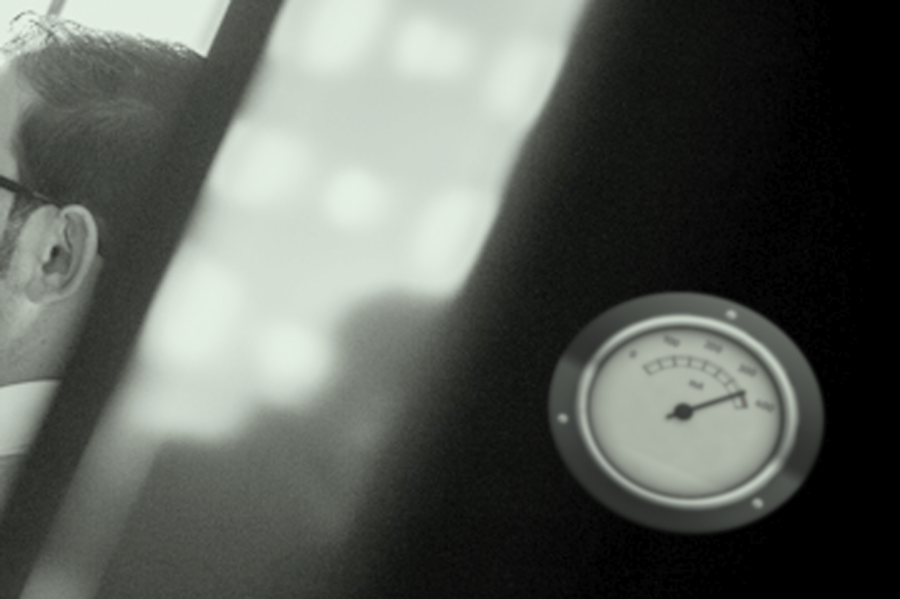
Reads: {"value": 350, "unit": "mA"}
